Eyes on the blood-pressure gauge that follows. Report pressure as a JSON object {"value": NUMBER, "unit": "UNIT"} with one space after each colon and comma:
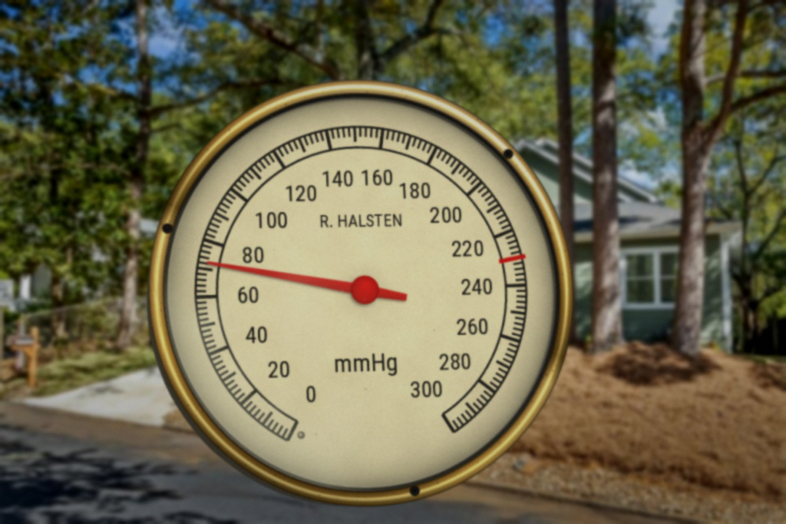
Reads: {"value": 72, "unit": "mmHg"}
